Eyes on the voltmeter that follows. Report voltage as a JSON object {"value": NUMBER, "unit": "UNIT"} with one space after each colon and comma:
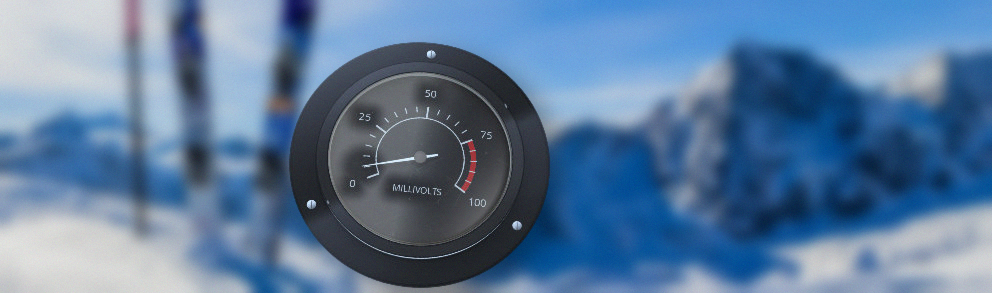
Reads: {"value": 5, "unit": "mV"}
